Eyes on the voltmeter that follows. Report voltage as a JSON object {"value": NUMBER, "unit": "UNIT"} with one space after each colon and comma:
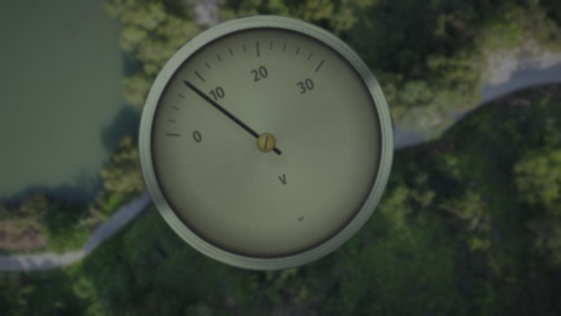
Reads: {"value": 8, "unit": "V"}
